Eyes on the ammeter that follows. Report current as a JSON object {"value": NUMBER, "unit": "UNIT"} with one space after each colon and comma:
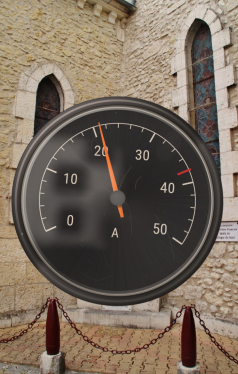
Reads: {"value": 21, "unit": "A"}
